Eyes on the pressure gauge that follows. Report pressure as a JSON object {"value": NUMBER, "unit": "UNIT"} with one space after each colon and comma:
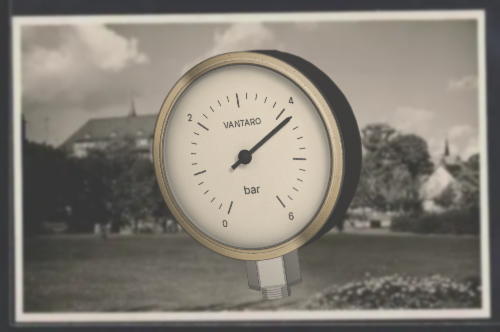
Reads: {"value": 4.2, "unit": "bar"}
